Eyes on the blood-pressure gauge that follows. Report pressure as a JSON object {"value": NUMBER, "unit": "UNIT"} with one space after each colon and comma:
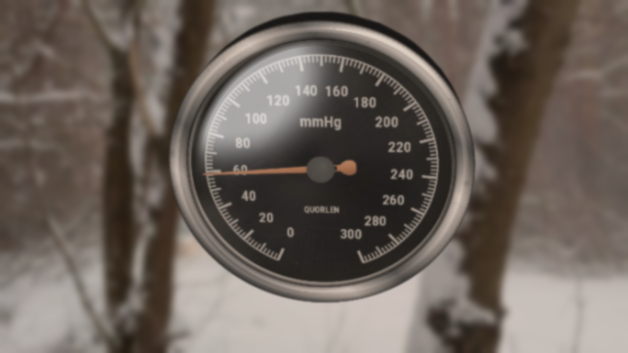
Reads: {"value": 60, "unit": "mmHg"}
